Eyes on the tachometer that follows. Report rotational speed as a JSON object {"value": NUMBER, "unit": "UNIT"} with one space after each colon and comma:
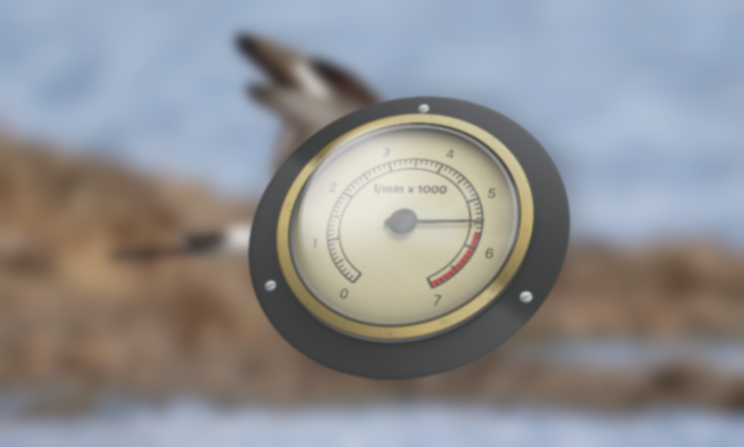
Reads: {"value": 5500, "unit": "rpm"}
